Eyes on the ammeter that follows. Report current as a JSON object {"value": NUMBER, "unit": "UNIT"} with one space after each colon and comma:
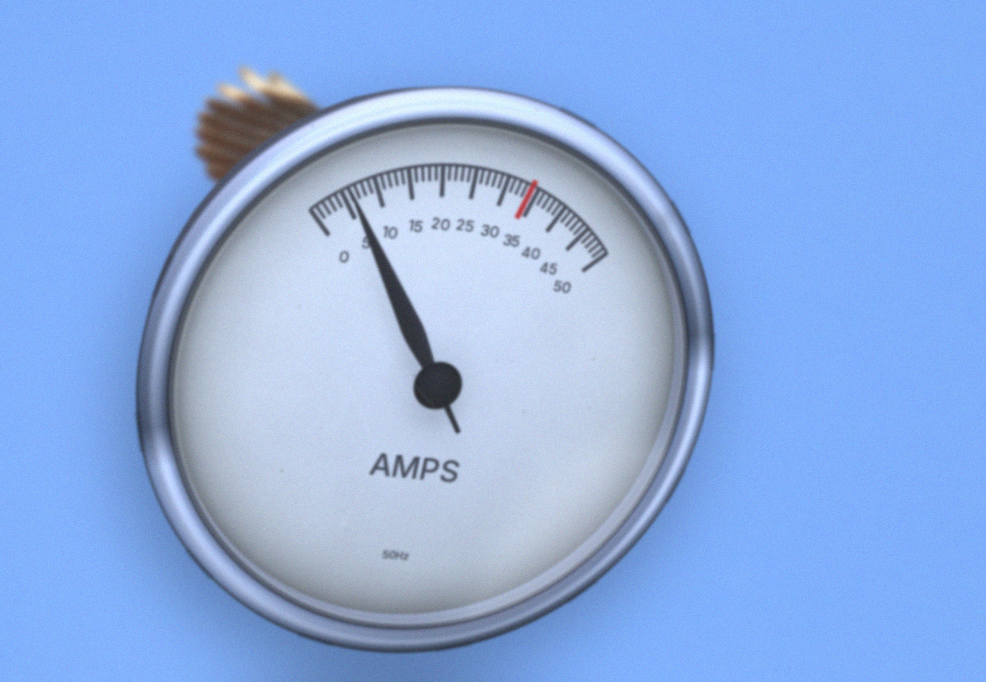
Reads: {"value": 6, "unit": "A"}
